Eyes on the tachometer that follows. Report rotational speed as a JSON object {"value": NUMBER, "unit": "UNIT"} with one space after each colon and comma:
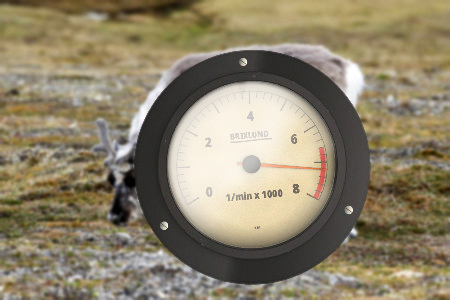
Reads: {"value": 7200, "unit": "rpm"}
